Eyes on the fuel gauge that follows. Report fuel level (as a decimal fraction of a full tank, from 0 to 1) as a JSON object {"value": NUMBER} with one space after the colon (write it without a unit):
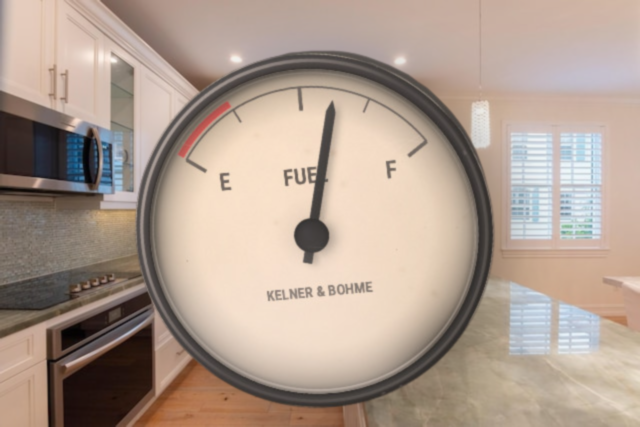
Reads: {"value": 0.625}
